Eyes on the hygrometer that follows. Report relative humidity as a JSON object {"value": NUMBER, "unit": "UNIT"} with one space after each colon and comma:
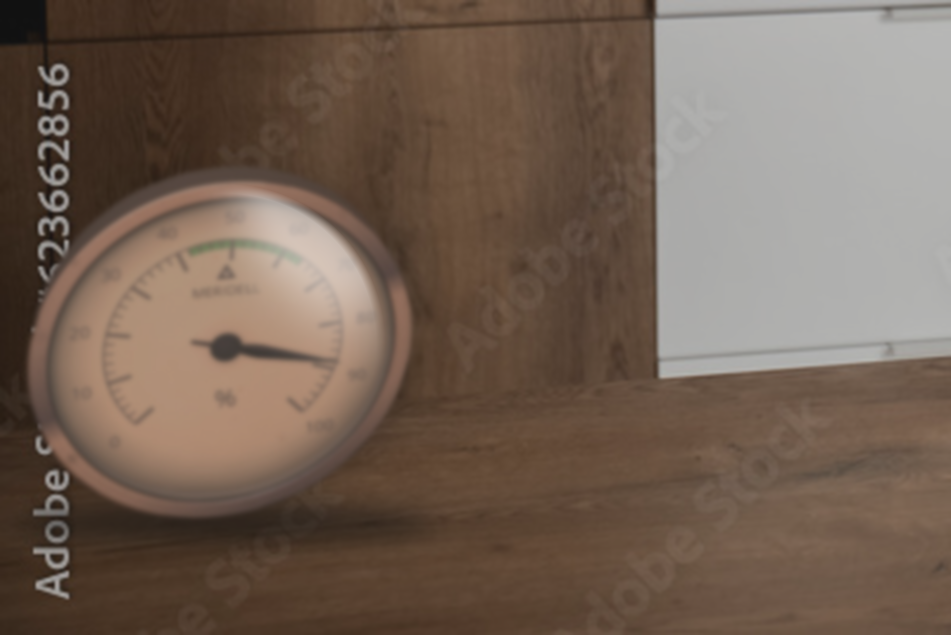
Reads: {"value": 88, "unit": "%"}
